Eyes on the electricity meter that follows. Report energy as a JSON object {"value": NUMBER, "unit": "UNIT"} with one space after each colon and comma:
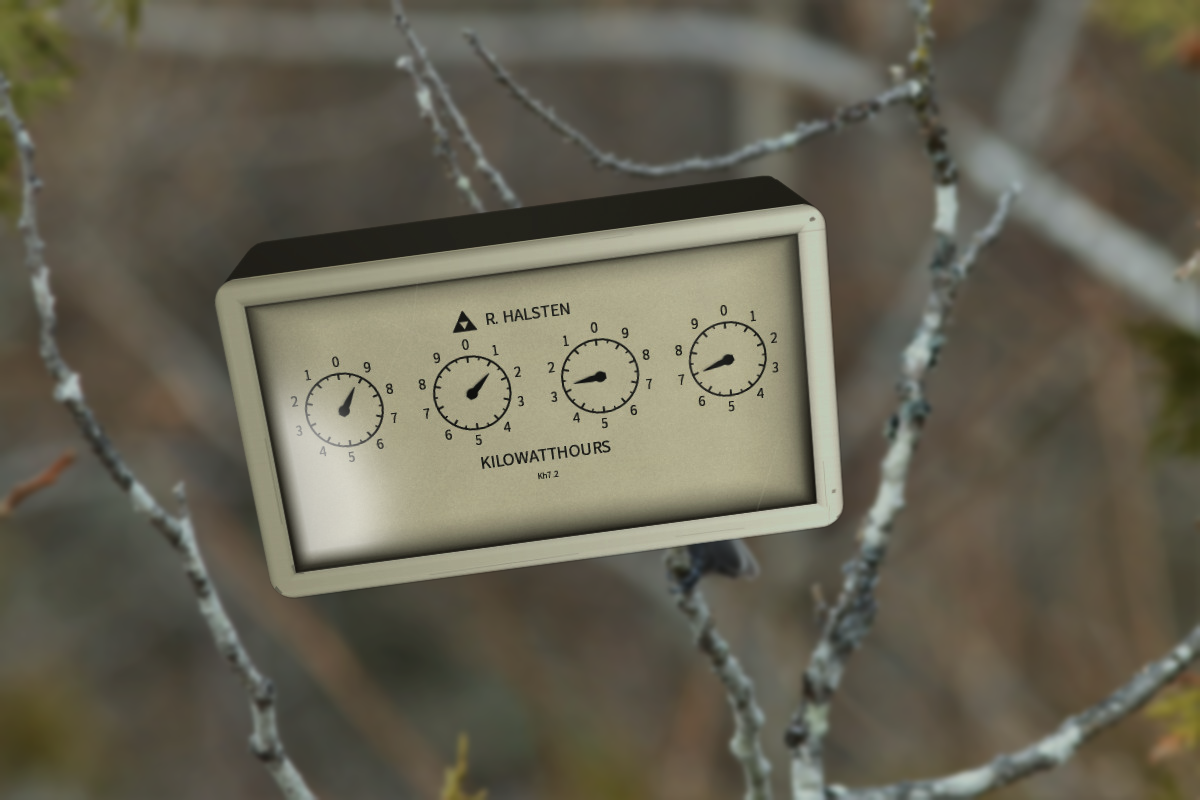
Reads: {"value": 9127, "unit": "kWh"}
